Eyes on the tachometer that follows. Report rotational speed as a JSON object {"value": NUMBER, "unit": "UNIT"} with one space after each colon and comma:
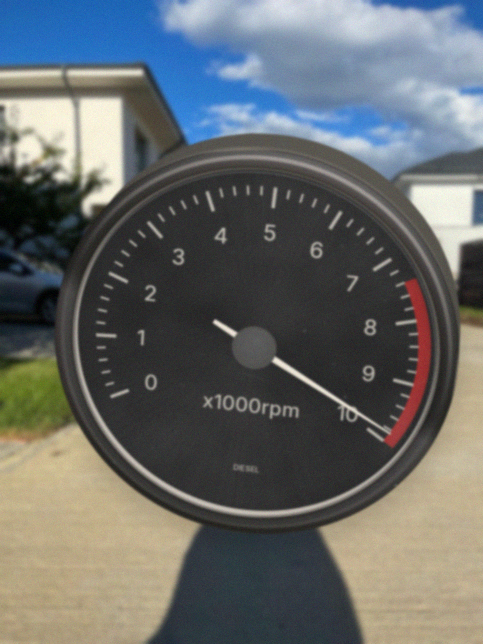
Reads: {"value": 9800, "unit": "rpm"}
